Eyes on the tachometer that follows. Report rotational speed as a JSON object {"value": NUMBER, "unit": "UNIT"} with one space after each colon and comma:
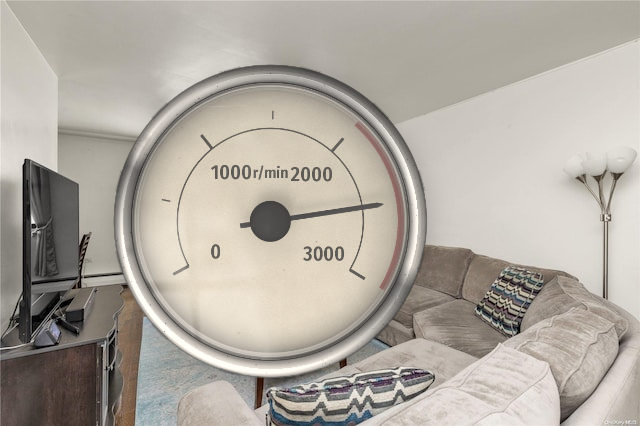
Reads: {"value": 2500, "unit": "rpm"}
